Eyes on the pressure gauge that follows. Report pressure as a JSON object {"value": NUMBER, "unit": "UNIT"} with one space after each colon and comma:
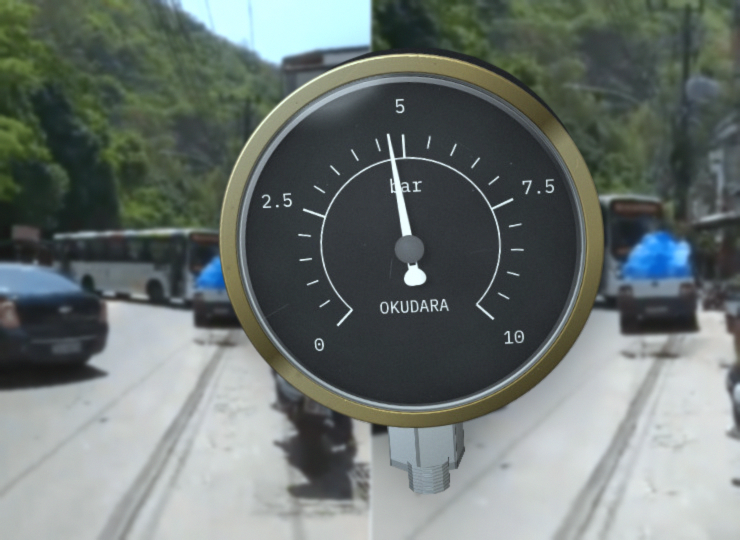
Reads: {"value": 4.75, "unit": "bar"}
